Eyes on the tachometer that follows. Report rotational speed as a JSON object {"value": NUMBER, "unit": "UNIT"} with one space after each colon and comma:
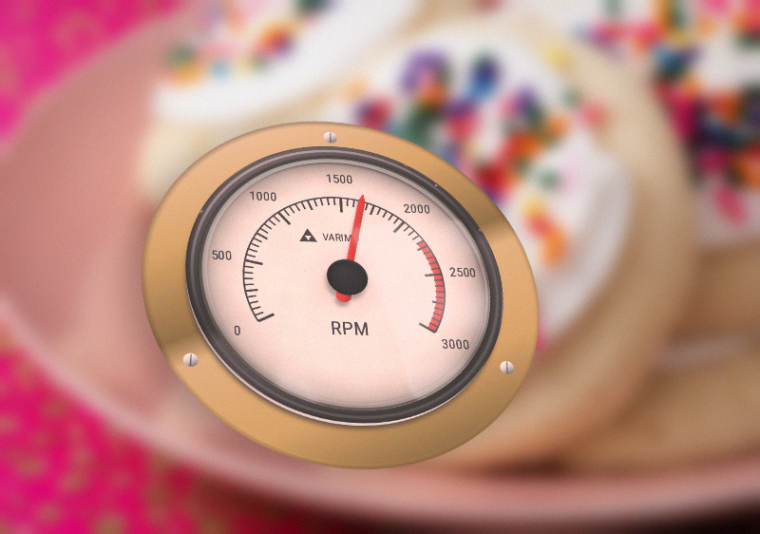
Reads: {"value": 1650, "unit": "rpm"}
